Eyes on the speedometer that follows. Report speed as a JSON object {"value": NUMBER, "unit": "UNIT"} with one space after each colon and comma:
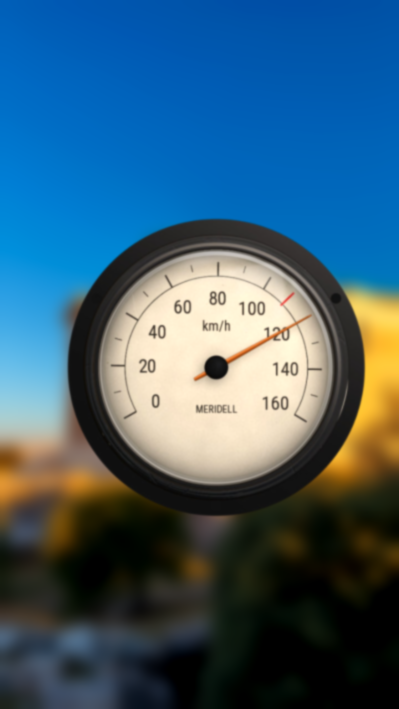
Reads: {"value": 120, "unit": "km/h"}
